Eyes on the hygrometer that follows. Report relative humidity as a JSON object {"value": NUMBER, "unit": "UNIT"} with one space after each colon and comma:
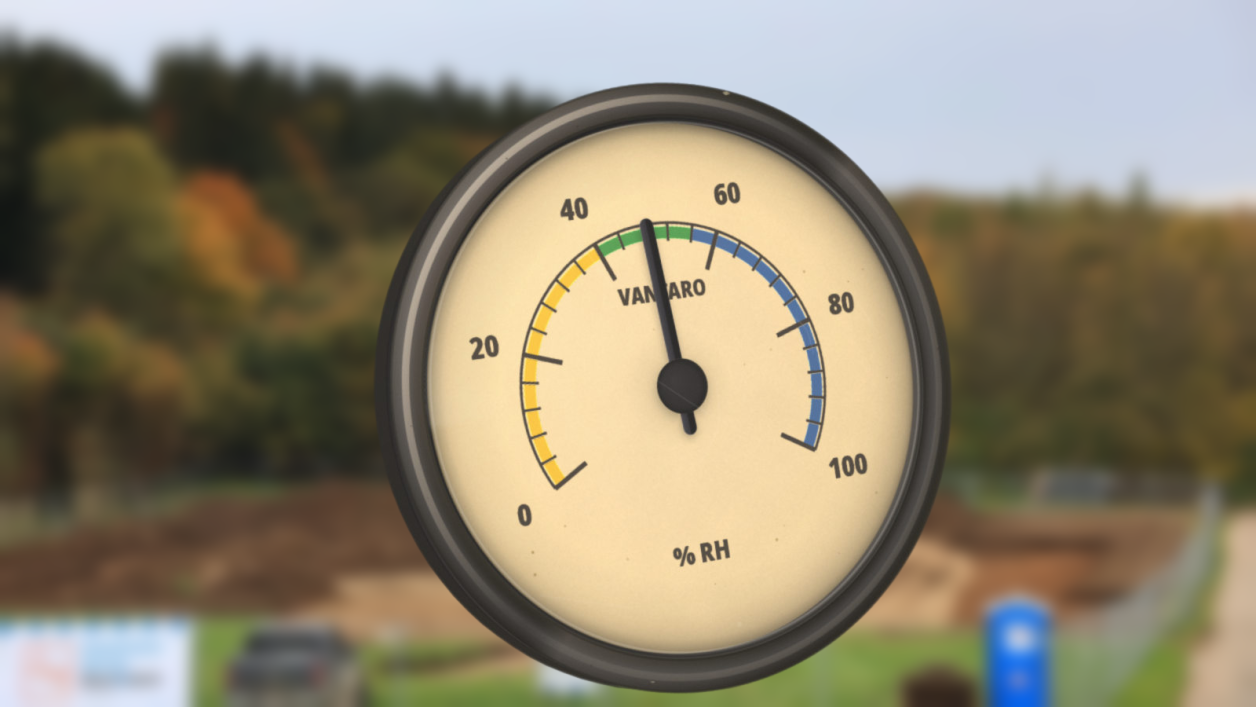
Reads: {"value": 48, "unit": "%"}
